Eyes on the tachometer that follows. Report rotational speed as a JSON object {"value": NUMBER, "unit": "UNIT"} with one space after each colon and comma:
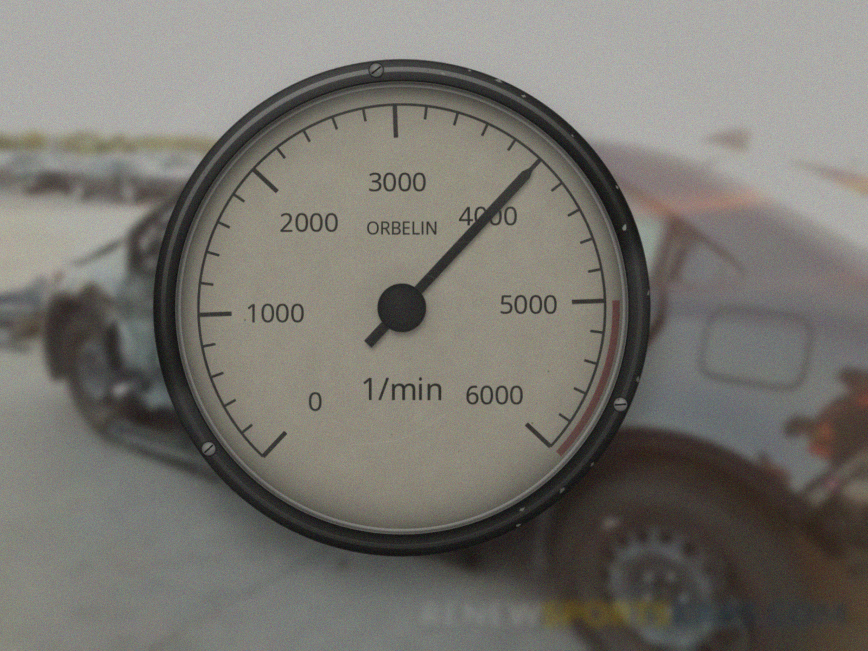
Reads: {"value": 4000, "unit": "rpm"}
